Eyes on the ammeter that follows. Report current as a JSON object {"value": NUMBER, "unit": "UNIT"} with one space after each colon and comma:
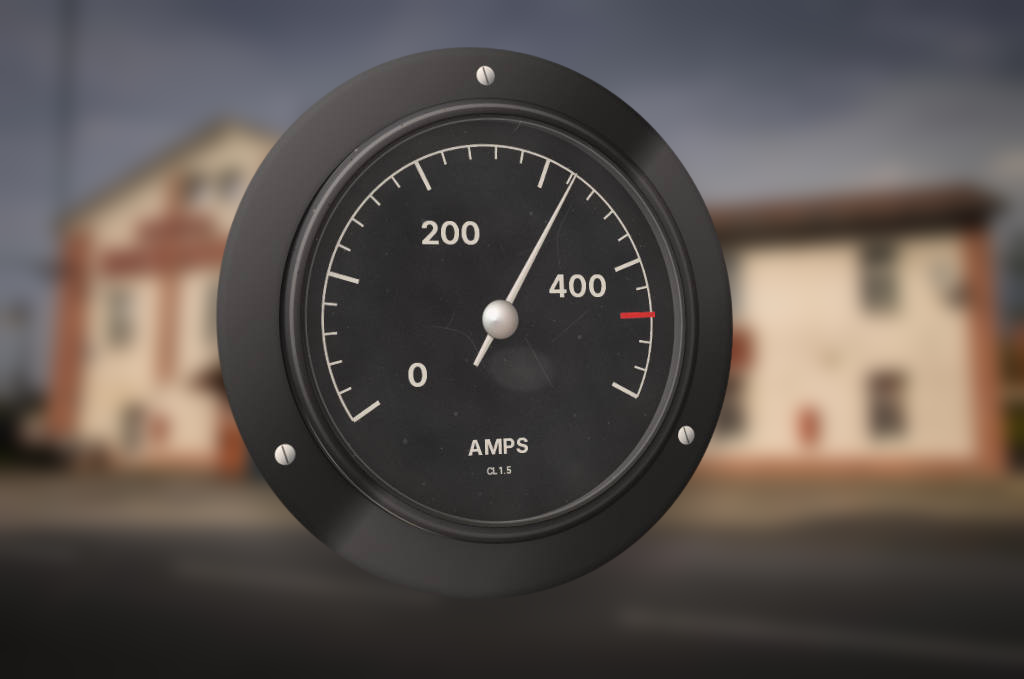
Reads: {"value": 320, "unit": "A"}
